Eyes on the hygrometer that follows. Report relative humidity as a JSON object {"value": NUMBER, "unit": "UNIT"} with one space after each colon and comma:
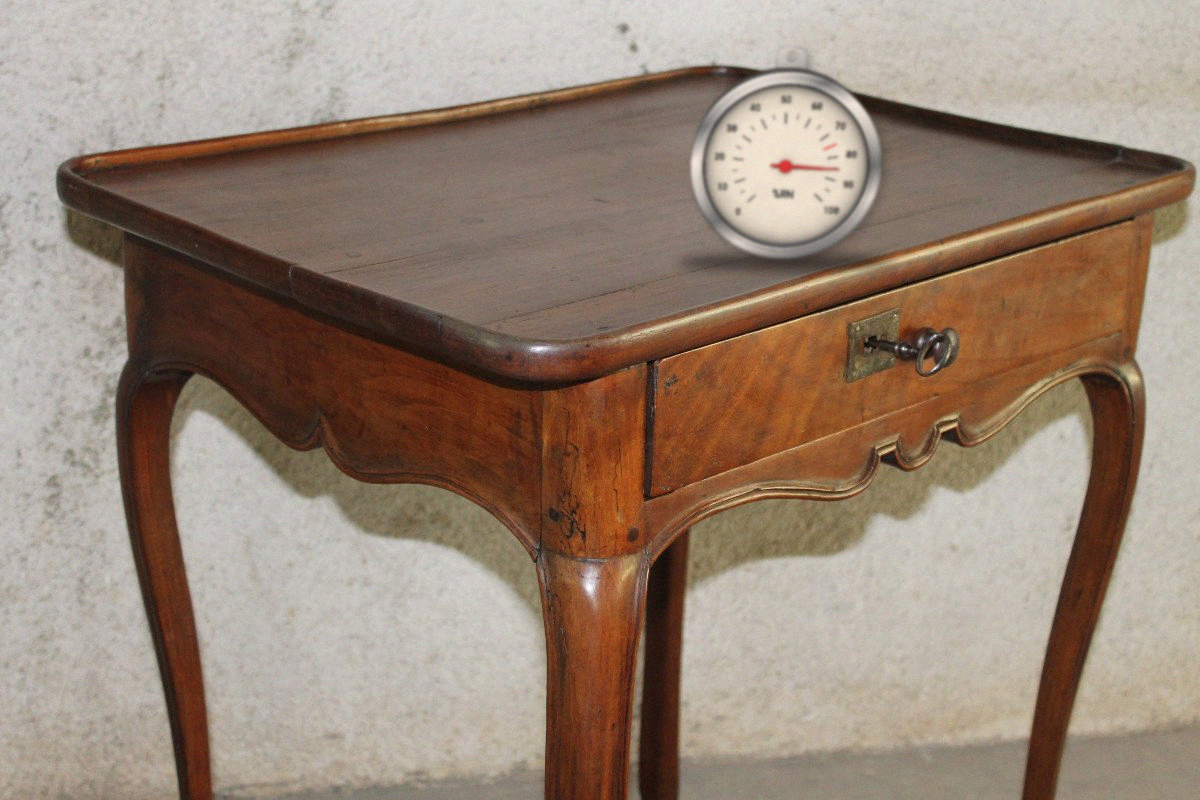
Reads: {"value": 85, "unit": "%"}
